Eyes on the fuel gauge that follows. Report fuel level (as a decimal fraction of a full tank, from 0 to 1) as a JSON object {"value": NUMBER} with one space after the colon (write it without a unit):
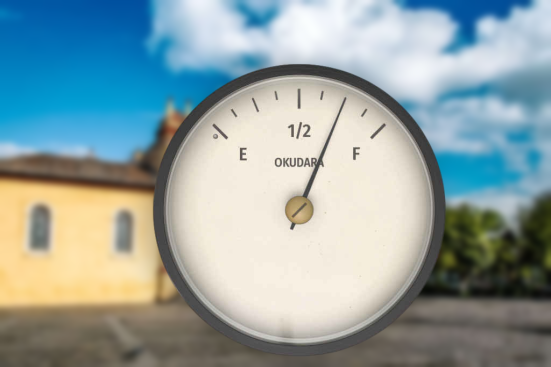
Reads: {"value": 0.75}
